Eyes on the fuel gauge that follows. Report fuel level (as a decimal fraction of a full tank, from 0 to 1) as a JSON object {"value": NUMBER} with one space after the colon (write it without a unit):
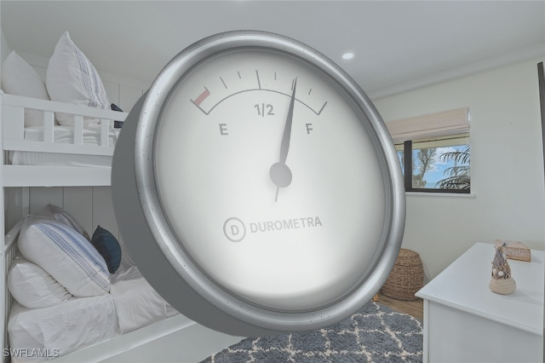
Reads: {"value": 0.75}
